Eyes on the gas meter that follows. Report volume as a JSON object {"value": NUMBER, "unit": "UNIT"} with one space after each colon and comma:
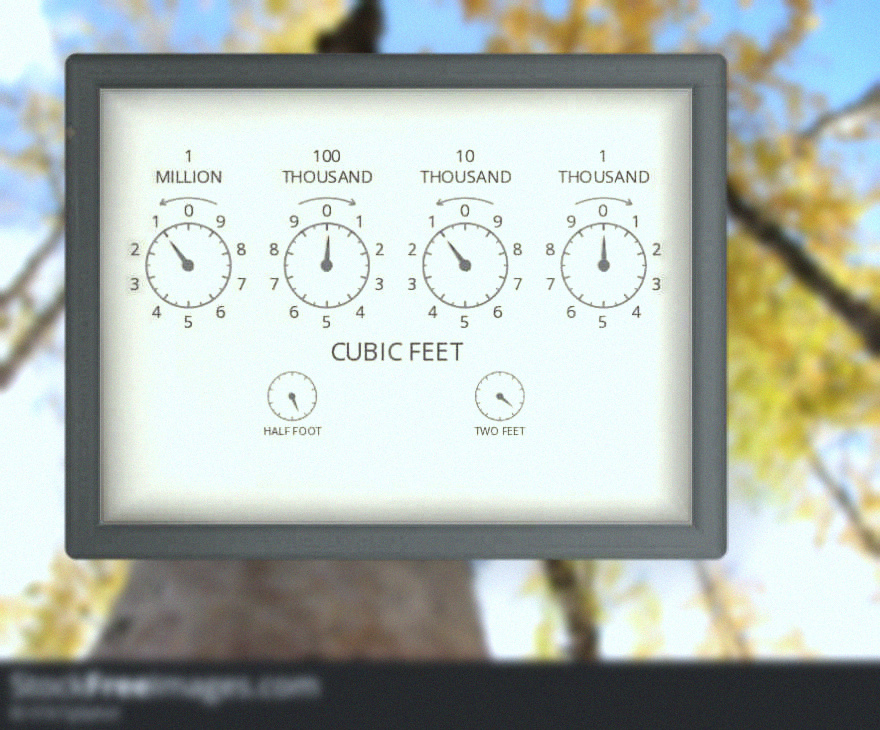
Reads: {"value": 101000, "unit": "ft³"}
